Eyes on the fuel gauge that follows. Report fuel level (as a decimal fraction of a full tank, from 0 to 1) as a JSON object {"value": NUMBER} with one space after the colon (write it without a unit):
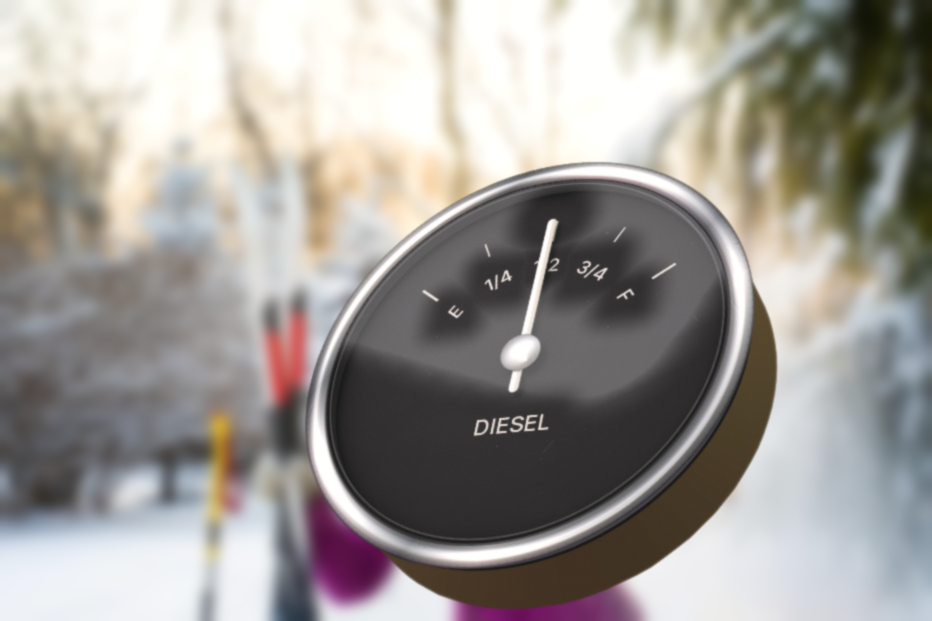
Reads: {"value": 0.5}
